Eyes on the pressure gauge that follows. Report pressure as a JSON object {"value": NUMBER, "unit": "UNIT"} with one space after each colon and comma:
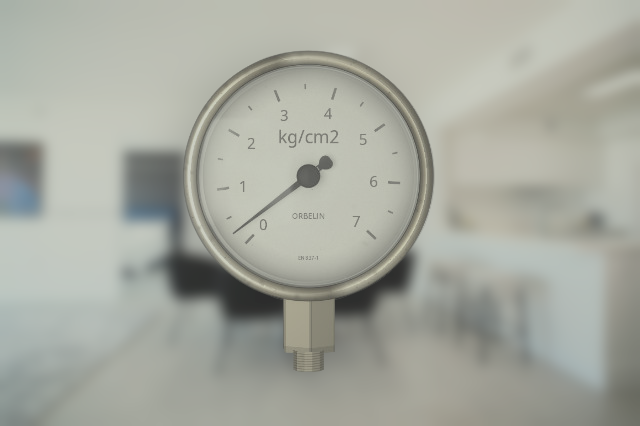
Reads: {"value": 0.25, "unit": "kg/cm²"}
